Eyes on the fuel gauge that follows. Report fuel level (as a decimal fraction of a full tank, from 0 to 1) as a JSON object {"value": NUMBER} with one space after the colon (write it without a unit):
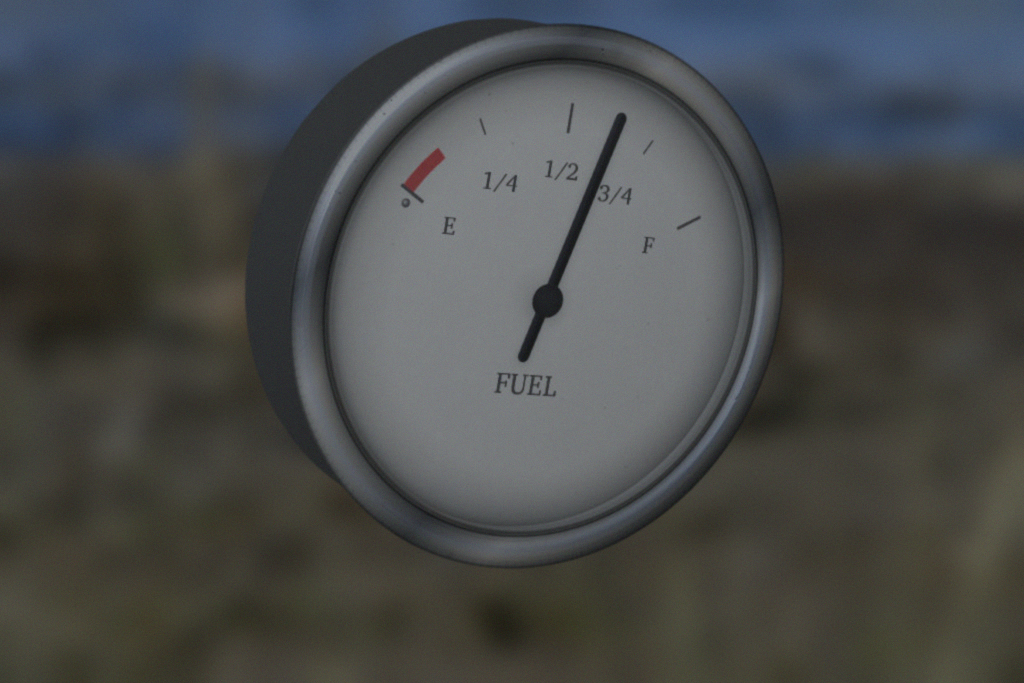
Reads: {"value": 0.625}
